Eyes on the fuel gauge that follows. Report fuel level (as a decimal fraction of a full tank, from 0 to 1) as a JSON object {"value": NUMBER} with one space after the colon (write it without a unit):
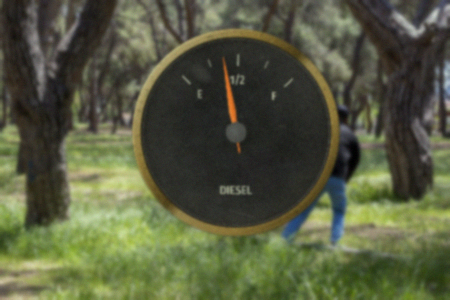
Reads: {"value": 0.375}
